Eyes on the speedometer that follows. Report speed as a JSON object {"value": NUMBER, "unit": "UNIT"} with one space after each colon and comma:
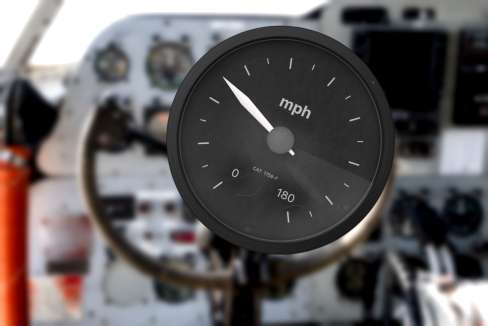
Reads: {"value": 50, "unit": "mph"}
